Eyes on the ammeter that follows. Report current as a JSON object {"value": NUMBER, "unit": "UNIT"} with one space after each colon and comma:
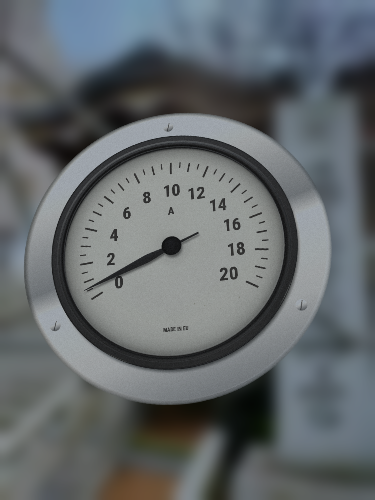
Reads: {"value": 0.5, "unit": "A"}
